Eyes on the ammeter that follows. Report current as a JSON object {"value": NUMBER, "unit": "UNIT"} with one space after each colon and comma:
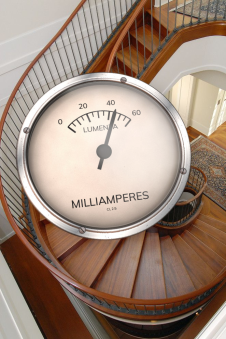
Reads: {"value": 45, "unit": "mA"}
